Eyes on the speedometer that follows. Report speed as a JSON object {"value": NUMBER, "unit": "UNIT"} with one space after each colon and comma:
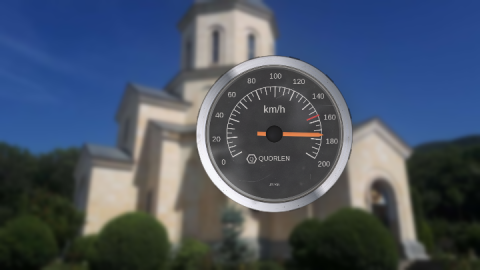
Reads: {"value": 175, "unit": "km/h"}
